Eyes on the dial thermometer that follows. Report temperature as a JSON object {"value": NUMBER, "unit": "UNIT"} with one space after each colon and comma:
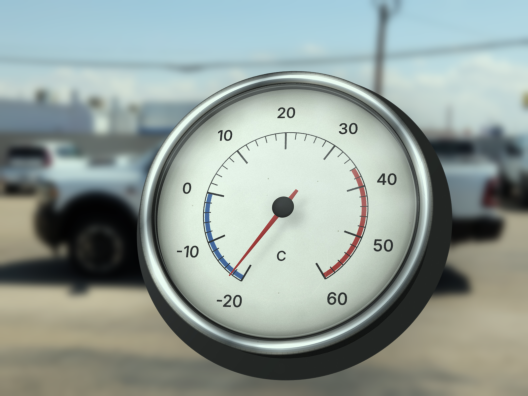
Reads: {"value": -18, "unit": "°C"}
